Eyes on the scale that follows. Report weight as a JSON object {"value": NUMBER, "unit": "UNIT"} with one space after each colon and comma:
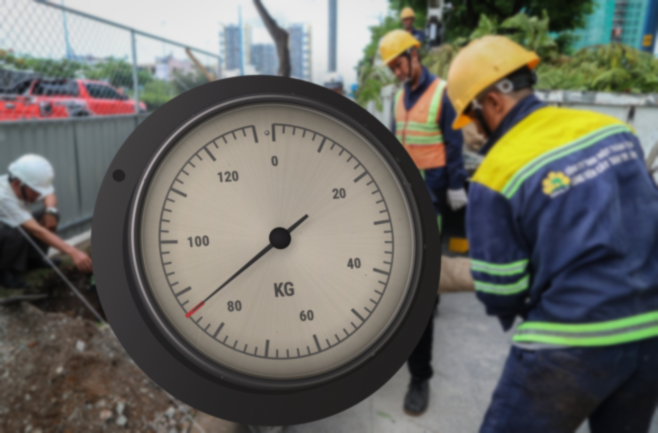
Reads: {"value": 86, "unit": "kg"}
